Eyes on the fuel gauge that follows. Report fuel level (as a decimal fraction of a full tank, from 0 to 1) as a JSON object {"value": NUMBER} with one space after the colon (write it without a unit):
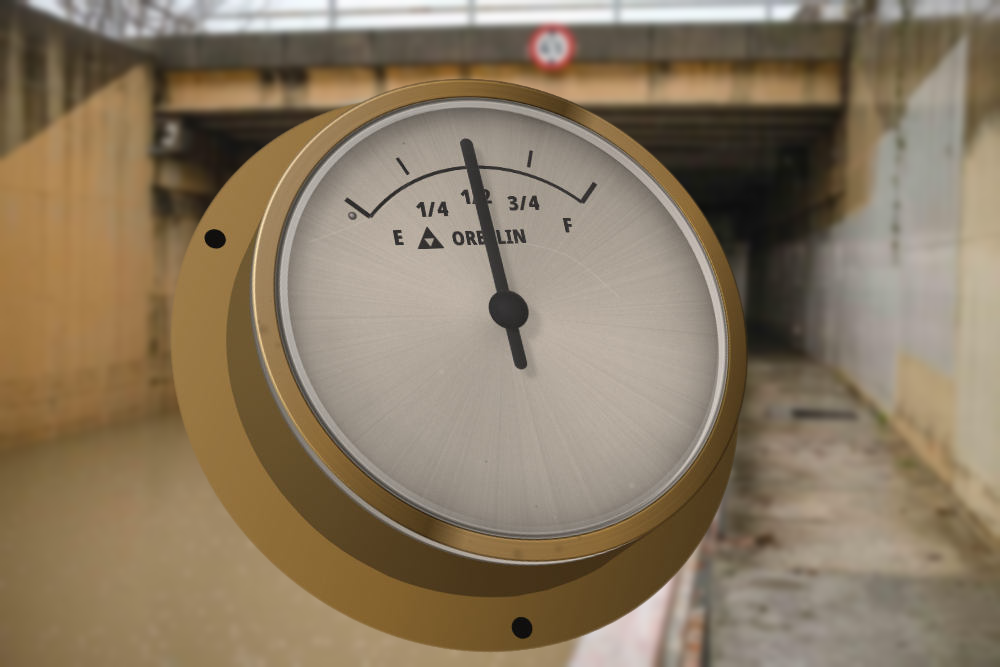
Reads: {"value": 0.5}
